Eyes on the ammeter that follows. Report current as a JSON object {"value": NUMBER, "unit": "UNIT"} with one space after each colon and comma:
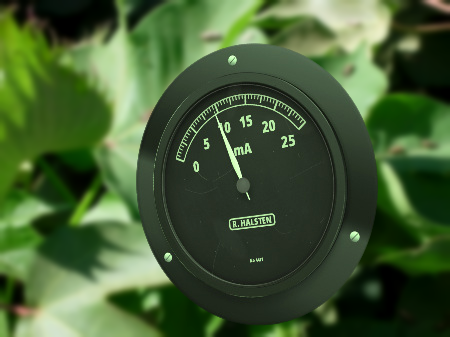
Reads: {"value": 10, "unit": "mA"}
